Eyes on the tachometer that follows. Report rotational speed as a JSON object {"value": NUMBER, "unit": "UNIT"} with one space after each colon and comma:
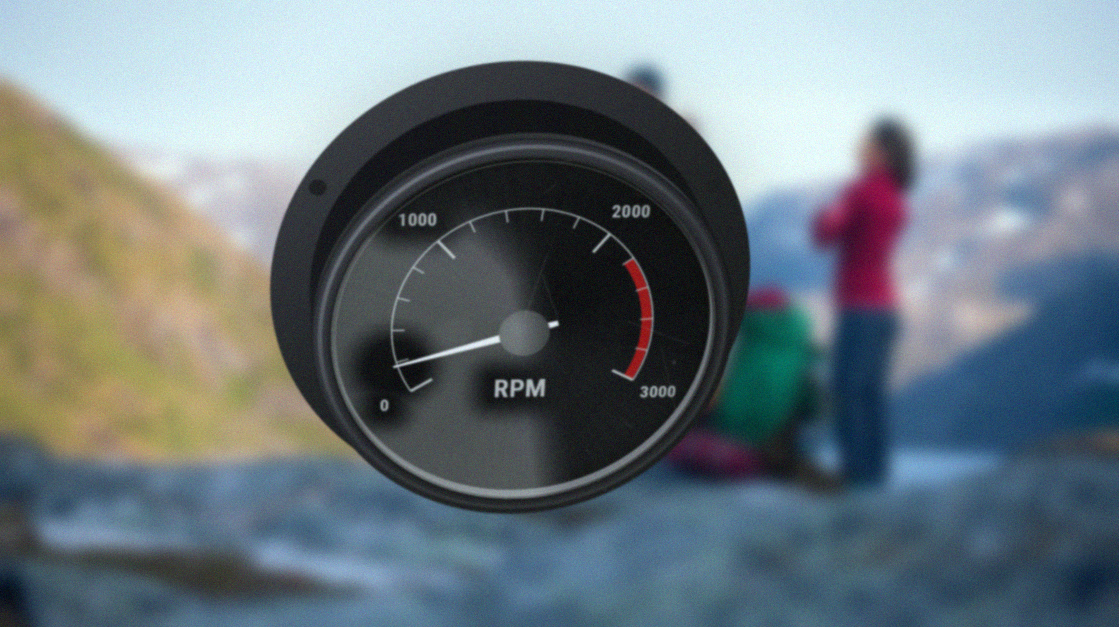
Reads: {"value": 200, "unit": "rpm"}
